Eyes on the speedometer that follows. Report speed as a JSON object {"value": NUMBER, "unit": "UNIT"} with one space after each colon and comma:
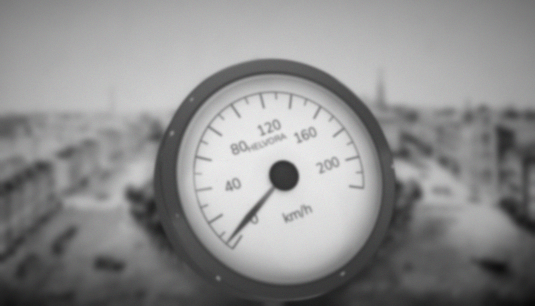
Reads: {"value": 5, "unit": "km/h"}
